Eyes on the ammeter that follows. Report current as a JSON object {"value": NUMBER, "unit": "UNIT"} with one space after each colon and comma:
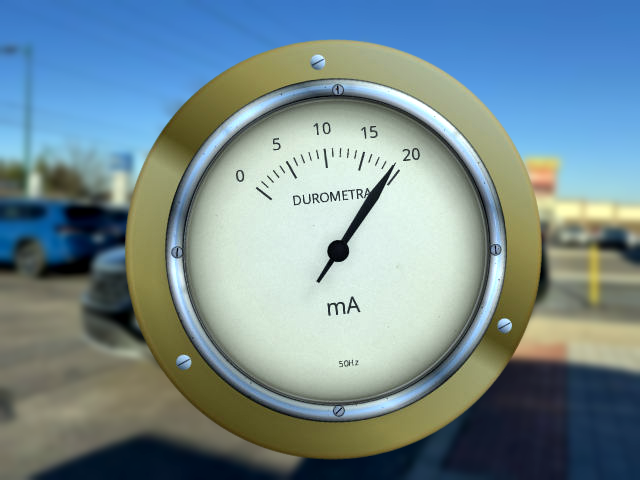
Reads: {"value": 19, "unit": "mA"}
